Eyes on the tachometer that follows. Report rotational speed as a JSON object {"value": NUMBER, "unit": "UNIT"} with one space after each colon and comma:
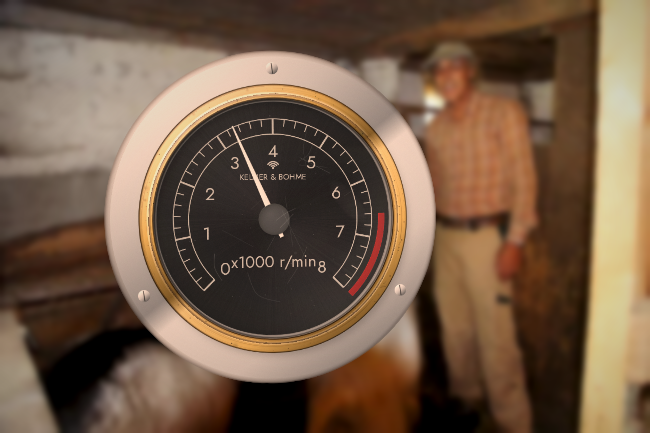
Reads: {"value": 3300, "unit": "rpm"}
